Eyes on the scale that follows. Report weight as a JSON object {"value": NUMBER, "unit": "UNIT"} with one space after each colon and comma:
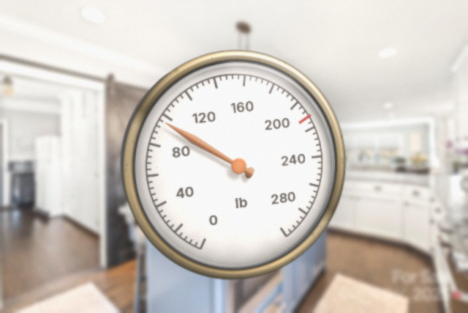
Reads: {"value": 96, "unit": "lb"}
